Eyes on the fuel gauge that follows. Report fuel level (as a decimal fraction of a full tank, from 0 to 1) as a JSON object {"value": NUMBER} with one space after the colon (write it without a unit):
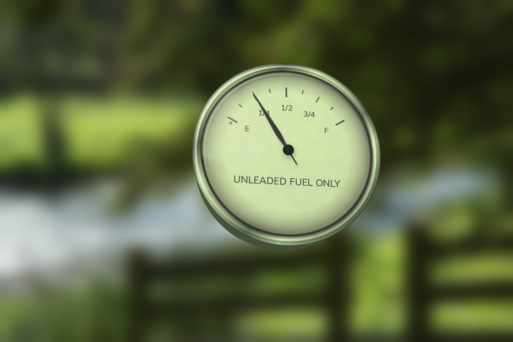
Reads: {"value": 0.25}
